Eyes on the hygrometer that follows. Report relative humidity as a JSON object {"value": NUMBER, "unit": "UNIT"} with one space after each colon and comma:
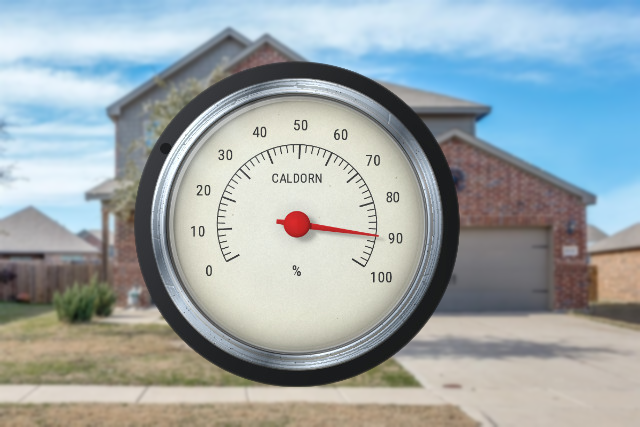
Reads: {"value": 90, "unit": "%"}
